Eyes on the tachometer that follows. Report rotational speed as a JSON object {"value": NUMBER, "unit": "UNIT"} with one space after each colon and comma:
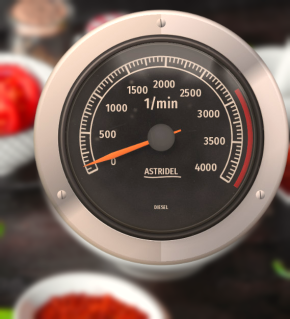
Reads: {"value": 100, "unit": "rpm"}
